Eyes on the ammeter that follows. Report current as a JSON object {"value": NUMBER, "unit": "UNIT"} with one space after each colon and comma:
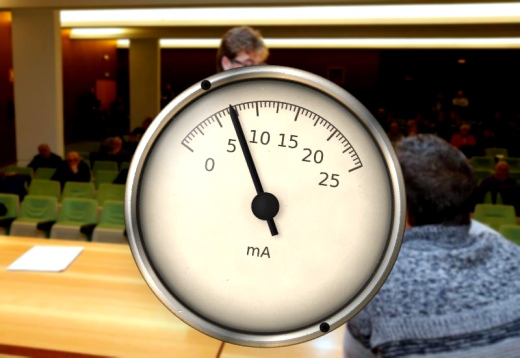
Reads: {"value": 7, "unit": "mA"}
